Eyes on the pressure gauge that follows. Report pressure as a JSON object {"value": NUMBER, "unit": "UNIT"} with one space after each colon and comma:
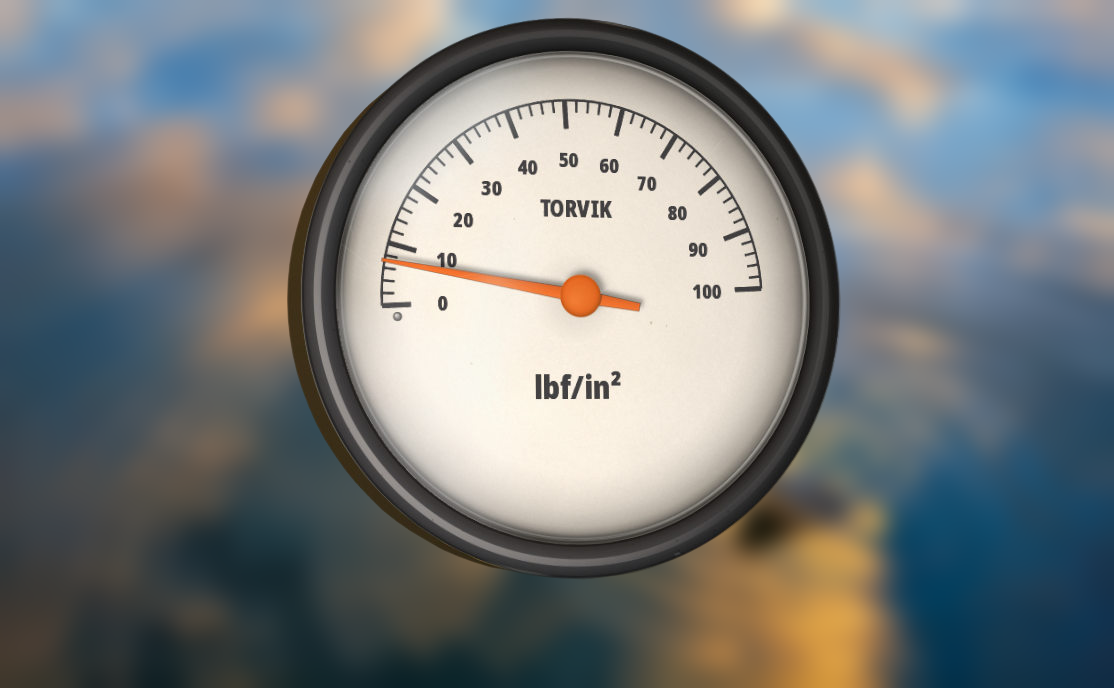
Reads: {"value": 7, "unit": "psi"}
